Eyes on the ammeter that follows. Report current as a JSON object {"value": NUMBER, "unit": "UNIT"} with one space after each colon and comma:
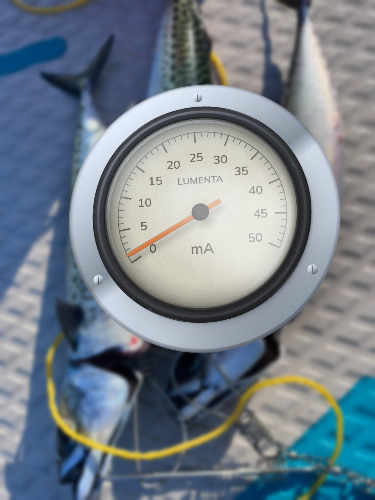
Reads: {"value": 1, "unit": "mA"}
